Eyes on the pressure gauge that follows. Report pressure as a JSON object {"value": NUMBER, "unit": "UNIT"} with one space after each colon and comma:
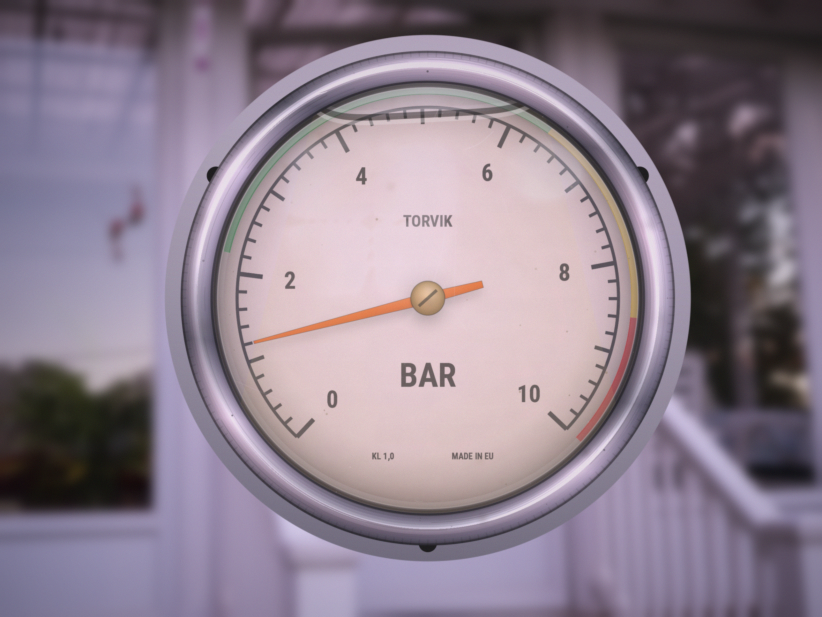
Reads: {"value": 1.2, "unit": "bar"}
